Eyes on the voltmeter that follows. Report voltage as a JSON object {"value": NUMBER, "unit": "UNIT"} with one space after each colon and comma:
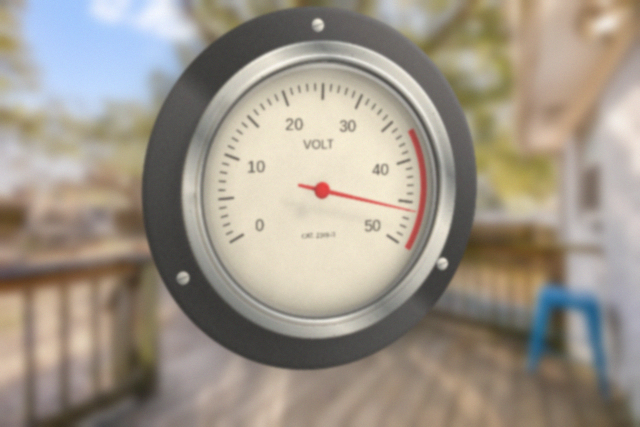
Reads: {"value": 46, "unit": "V"}
